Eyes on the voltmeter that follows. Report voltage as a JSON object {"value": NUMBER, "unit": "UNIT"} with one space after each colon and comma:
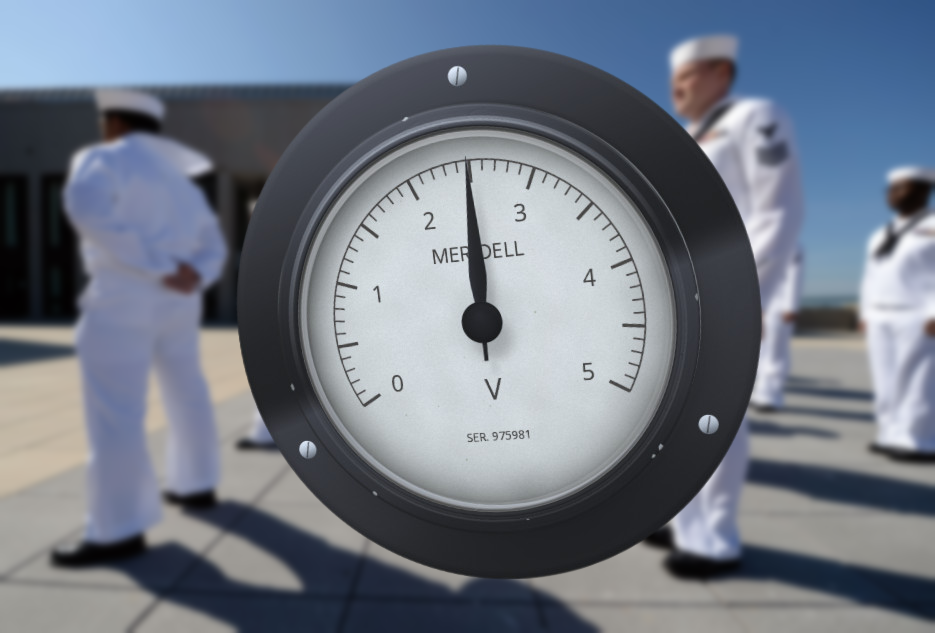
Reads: {"value": 2.5, "unit": "V"}
